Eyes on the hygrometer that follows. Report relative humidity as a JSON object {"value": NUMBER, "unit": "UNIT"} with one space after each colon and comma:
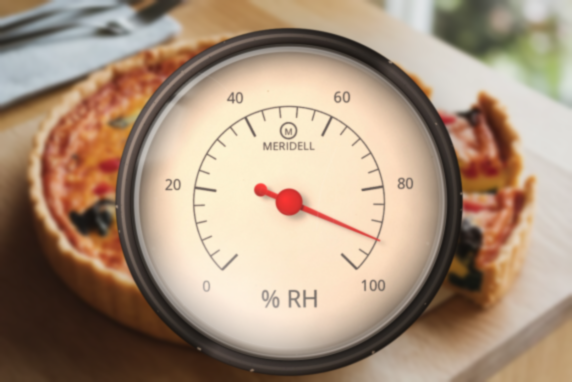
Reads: {"value": 92, "unit": "%"}
